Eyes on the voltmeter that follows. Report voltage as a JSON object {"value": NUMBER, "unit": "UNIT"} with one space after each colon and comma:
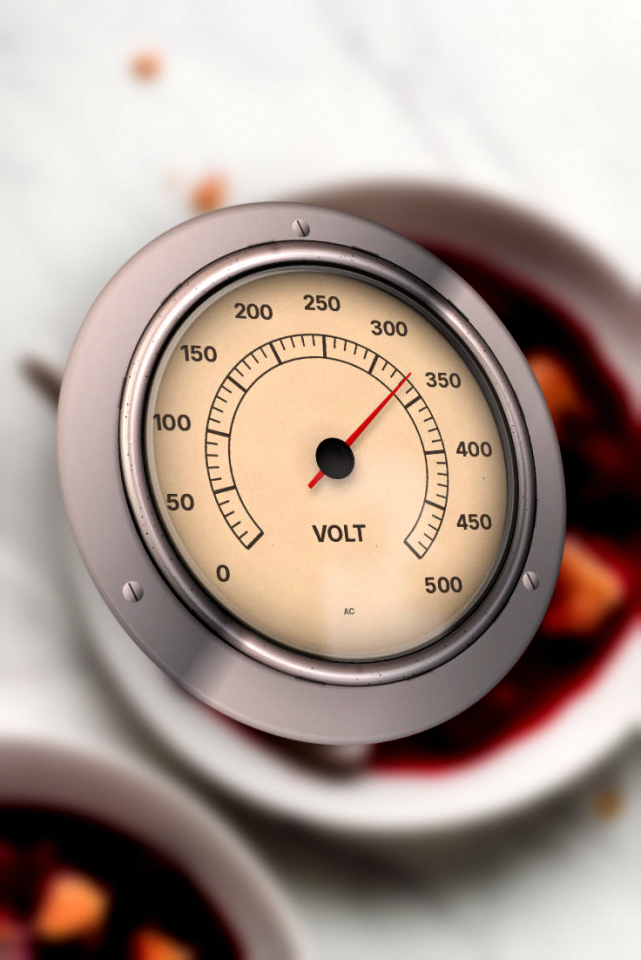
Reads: {"value": 330, "unit": "V"}
